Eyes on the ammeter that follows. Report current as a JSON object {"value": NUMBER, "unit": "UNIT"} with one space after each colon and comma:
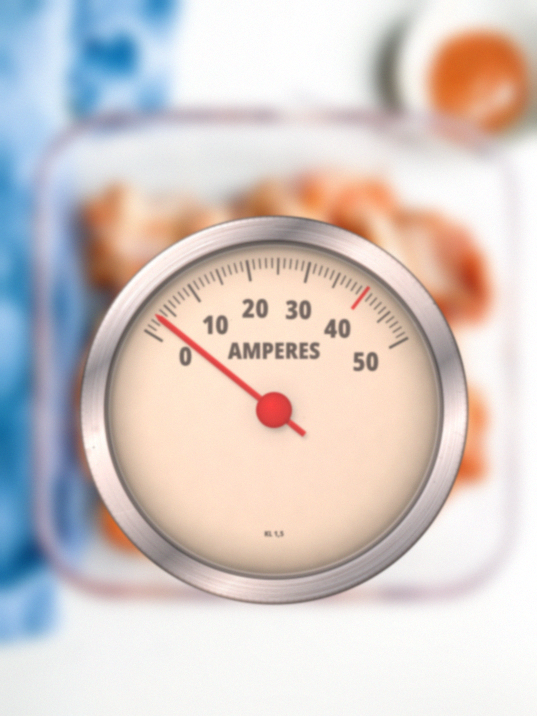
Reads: {"value": 3, "unit": "A"}
